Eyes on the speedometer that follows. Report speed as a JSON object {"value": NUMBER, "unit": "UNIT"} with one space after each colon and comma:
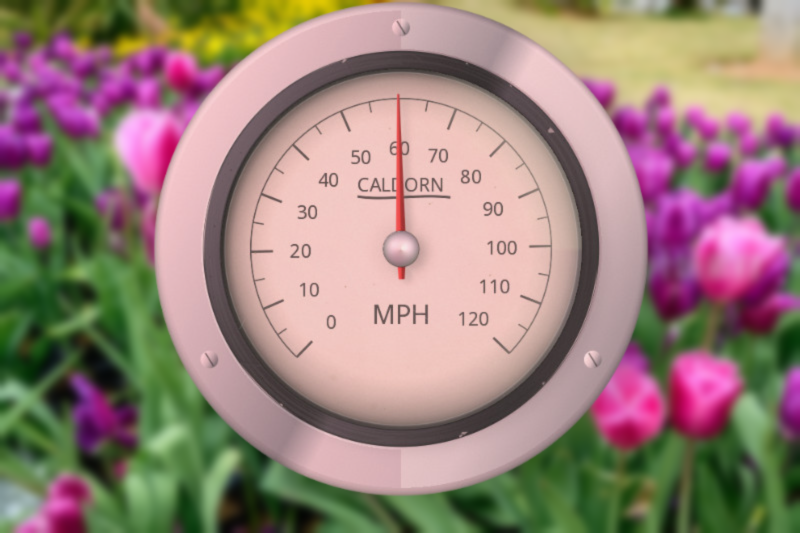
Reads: {"value": 60, "unit": "mph"}
